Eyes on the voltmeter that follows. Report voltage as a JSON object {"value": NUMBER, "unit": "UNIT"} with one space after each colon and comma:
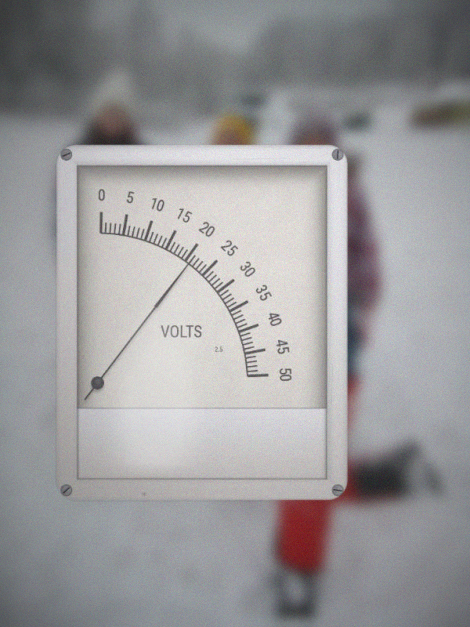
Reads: {"value": 21, "unit": "V"}
